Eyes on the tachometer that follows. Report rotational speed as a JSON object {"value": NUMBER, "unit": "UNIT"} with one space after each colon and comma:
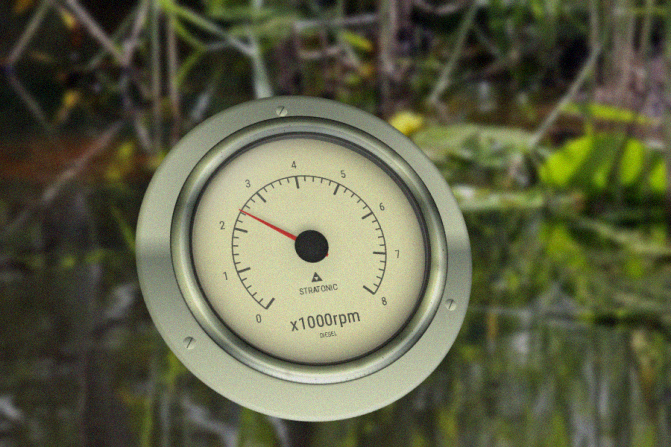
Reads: {"value": 2400, "unit": "rpm"}
